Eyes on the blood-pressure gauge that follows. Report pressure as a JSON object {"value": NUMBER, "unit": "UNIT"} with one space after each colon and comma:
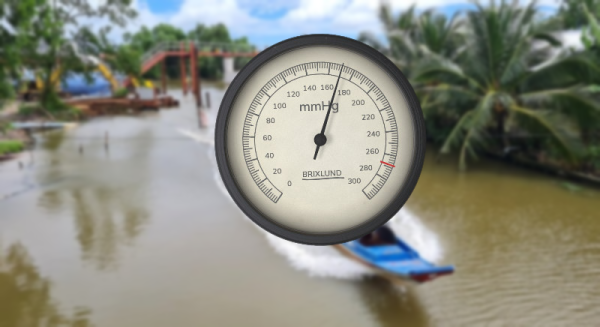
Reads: {"value": 170, "unit": "mmHg"}
